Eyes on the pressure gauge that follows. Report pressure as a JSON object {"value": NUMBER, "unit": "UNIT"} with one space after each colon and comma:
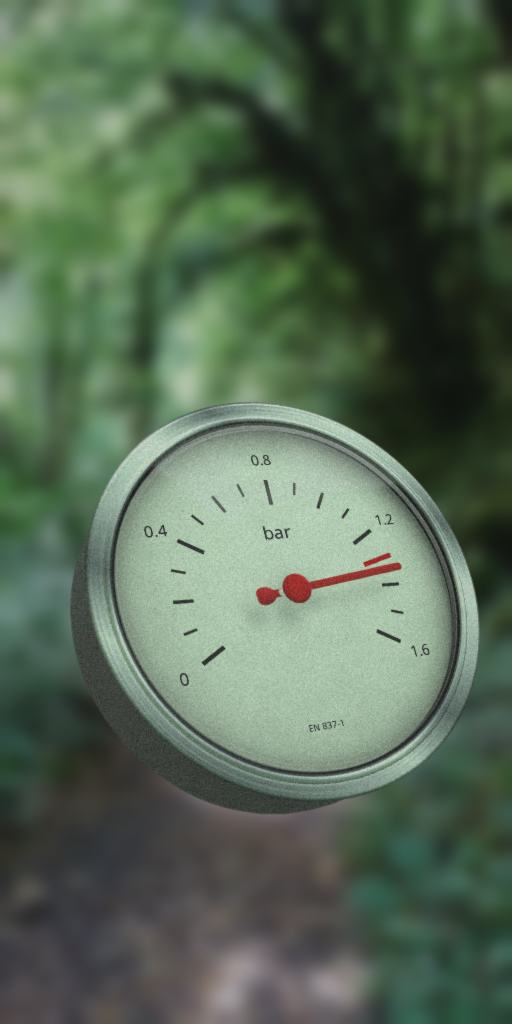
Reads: {"value": 1.35, "unit": "bar"}
